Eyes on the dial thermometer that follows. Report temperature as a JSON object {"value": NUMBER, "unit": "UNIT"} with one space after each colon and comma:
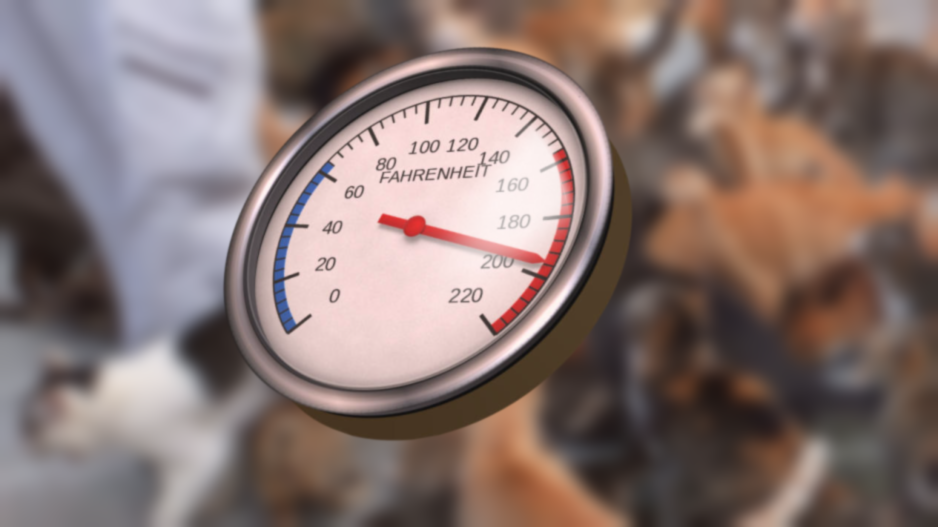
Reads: {"value": 196, "unit": "°F"}
